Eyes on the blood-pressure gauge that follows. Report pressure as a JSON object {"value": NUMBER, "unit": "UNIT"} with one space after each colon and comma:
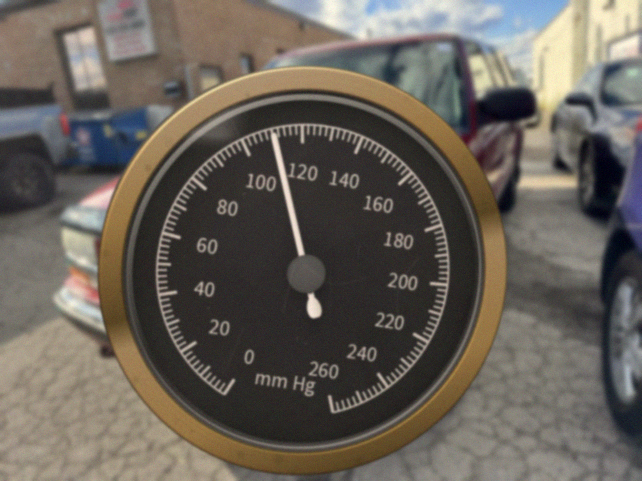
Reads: {"value": 110, "unit": "mmHg"}
